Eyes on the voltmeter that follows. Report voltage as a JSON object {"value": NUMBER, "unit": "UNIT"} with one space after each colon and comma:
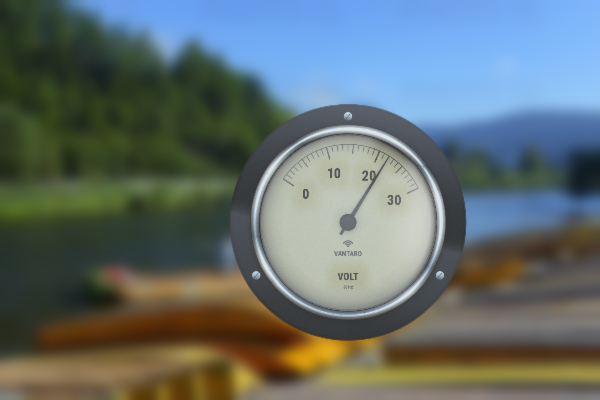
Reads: {"value": 22, "unit": "V"}
